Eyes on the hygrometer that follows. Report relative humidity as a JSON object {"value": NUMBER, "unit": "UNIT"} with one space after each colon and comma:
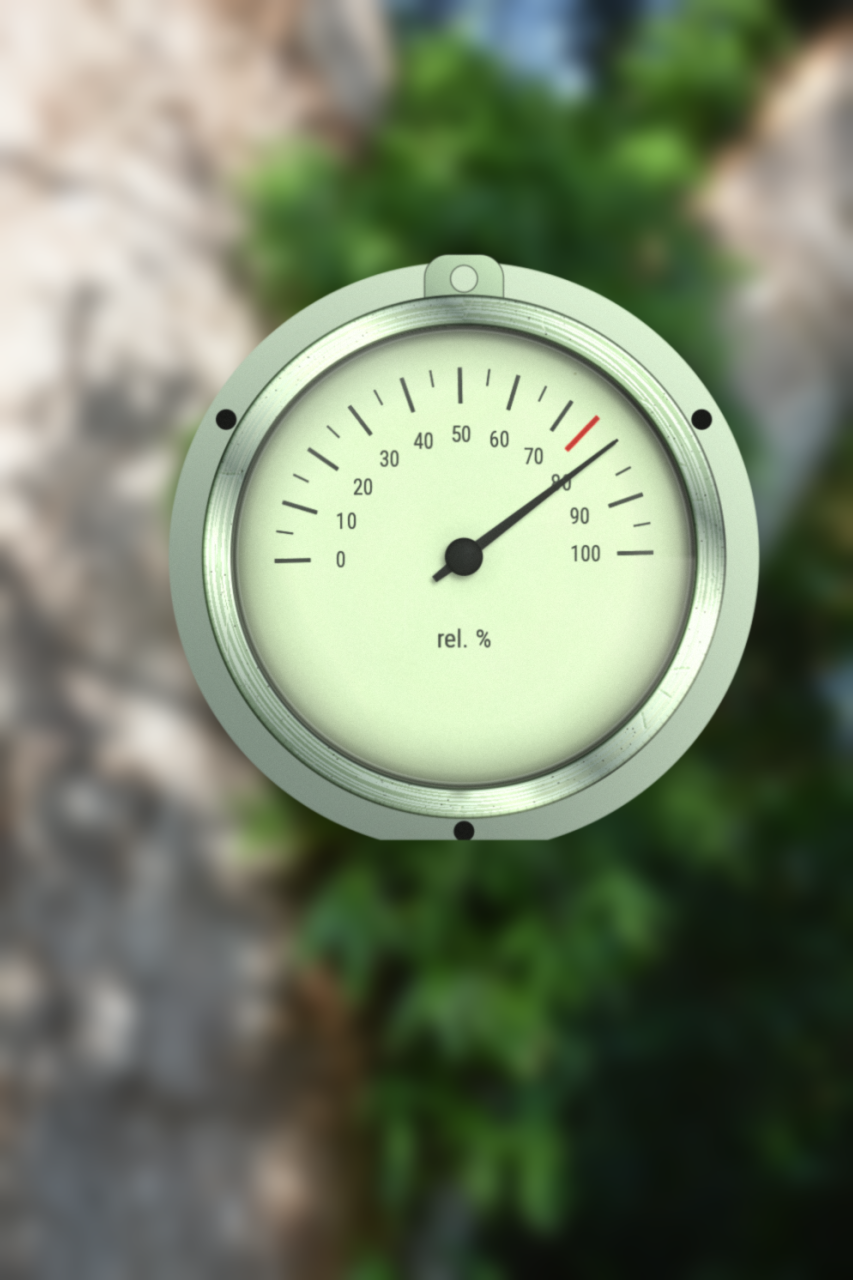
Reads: {"value": 80, "unit": "%"}
